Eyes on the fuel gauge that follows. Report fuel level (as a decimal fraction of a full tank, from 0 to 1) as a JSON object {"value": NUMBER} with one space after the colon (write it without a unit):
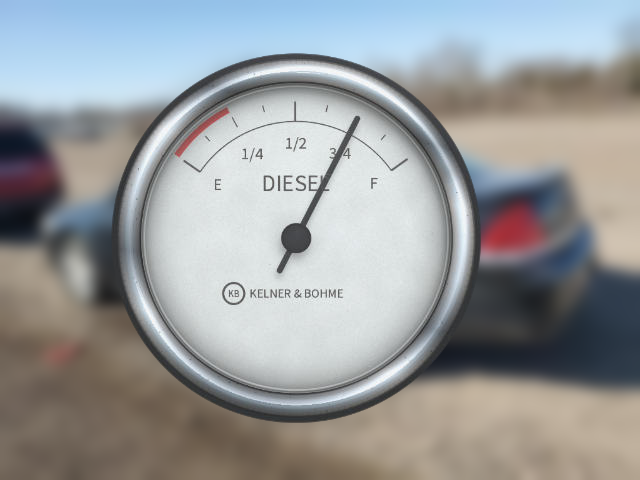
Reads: {"value": 0.75}
